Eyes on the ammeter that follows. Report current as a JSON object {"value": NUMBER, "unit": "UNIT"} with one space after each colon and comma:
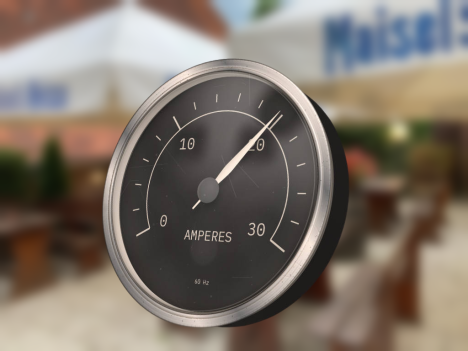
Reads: {"value": 20, "unit": "A"}
